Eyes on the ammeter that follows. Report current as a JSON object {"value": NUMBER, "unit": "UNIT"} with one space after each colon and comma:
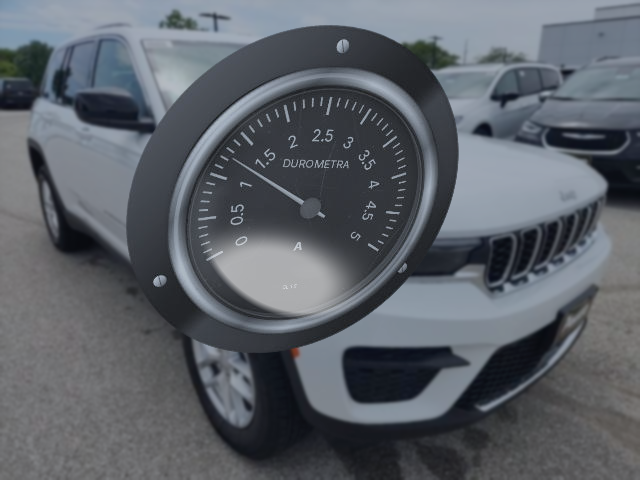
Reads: {"value": 1.25, "unit": "A"}
